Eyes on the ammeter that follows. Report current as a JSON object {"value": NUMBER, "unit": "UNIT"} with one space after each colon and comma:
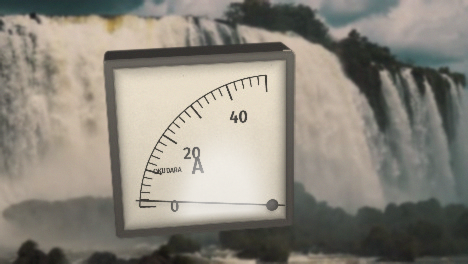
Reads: {"value": 2, "unit": "A"}
